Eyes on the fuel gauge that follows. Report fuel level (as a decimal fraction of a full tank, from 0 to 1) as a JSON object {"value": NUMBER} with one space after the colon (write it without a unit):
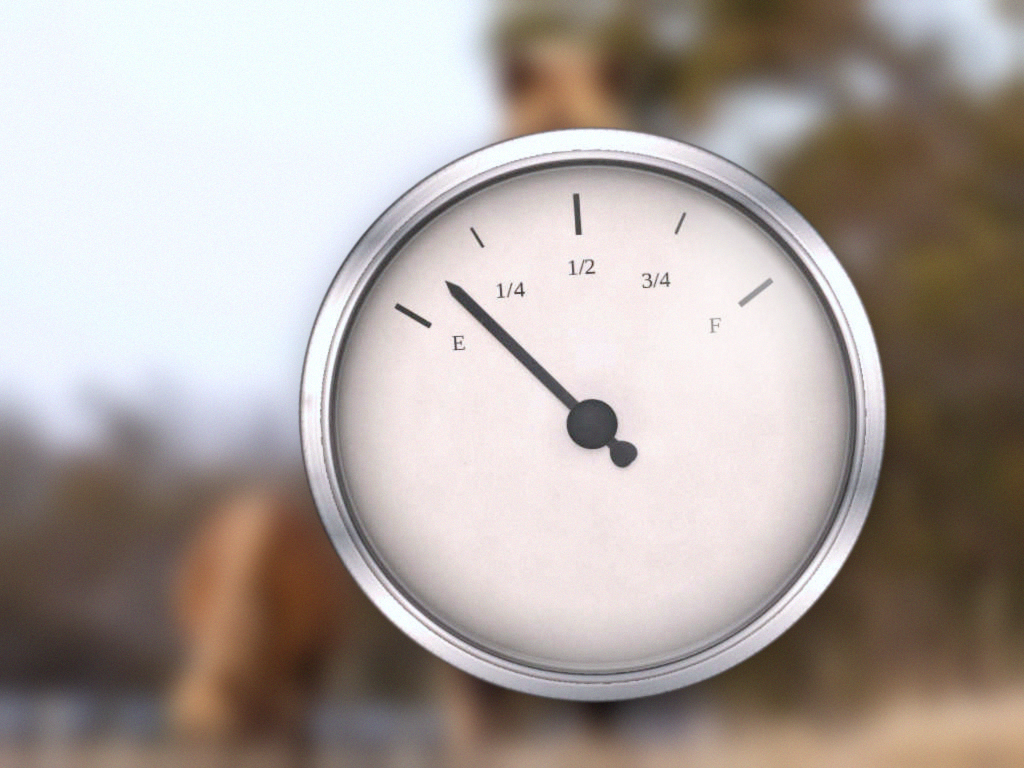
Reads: {"value": 0.125}
